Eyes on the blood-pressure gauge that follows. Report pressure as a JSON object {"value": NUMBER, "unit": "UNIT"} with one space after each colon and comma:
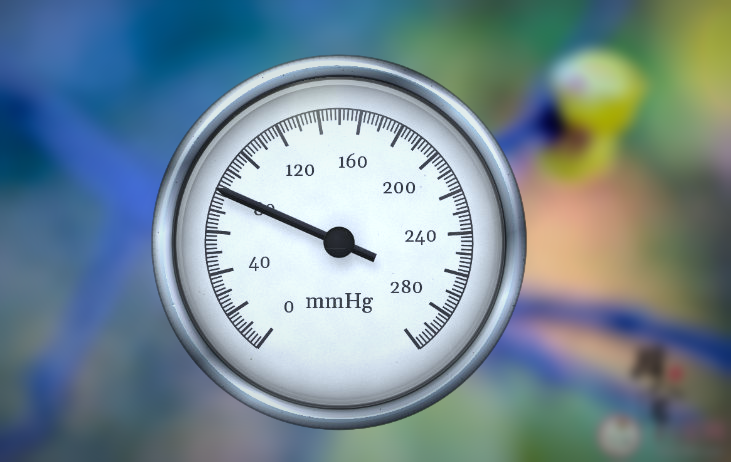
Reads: {"value": 80, "unit": "mmHg"}
